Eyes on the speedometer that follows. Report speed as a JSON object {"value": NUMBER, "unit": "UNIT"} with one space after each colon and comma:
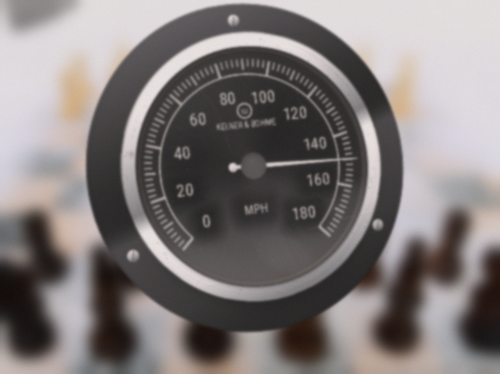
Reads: {"value": 150, "unit": "mph"}
